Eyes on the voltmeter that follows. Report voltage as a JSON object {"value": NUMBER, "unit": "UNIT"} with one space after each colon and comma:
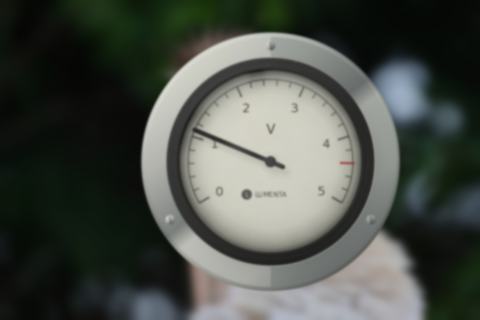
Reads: {"value": 1.1, "unit": "V"}
